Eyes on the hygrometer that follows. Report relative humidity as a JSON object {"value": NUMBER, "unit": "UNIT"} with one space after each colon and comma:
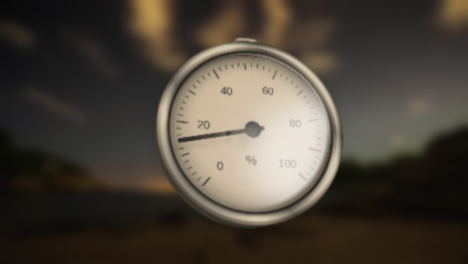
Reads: {"value": 14, "unit": "%"}
